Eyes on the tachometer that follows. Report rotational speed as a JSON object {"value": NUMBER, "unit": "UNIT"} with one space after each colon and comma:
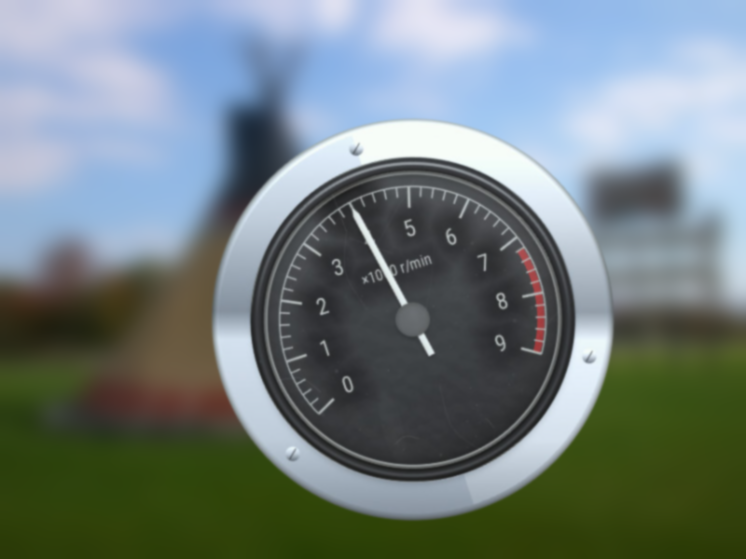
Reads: {"value": 4000, "unit": "rpm"}
